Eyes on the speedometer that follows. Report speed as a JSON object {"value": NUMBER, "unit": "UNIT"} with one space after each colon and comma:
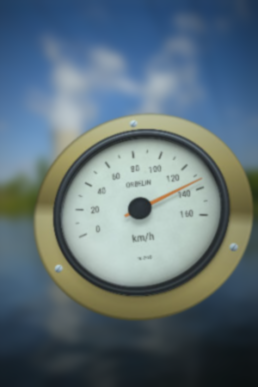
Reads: {"value": 135, "unit": "km/h"}
